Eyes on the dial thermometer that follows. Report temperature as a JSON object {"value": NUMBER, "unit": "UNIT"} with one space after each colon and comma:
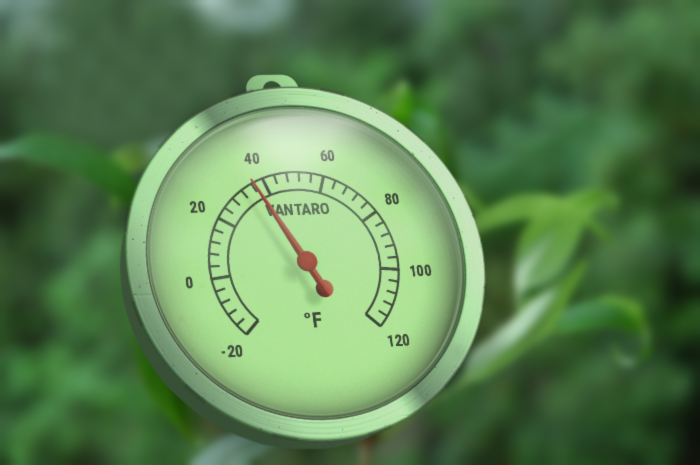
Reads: {"value": 36, "unit": "°F"}
